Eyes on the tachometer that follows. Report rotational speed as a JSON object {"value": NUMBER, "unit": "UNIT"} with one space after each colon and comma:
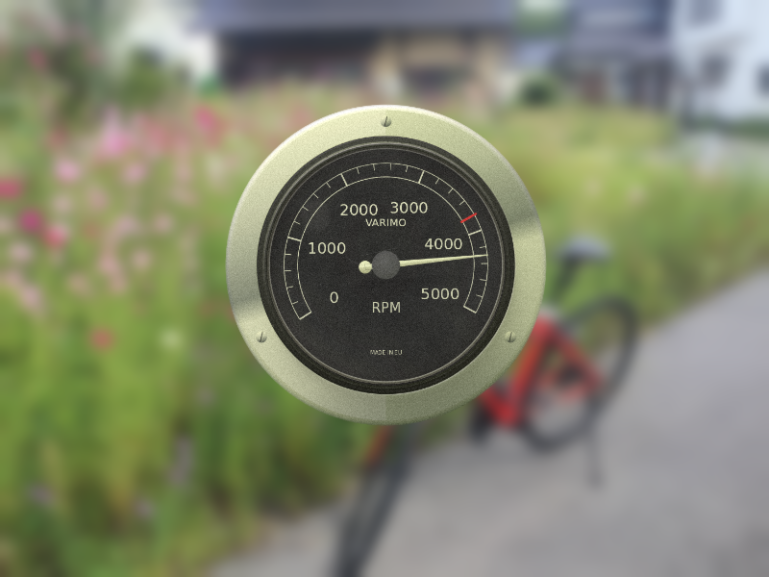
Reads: {"value": 4300, "unit": "rpm"}
